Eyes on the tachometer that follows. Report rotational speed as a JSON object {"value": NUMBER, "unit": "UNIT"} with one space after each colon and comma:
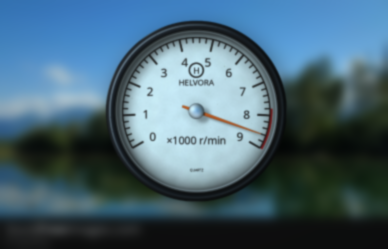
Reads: {"value": 8600, "unit": "rpm"}
